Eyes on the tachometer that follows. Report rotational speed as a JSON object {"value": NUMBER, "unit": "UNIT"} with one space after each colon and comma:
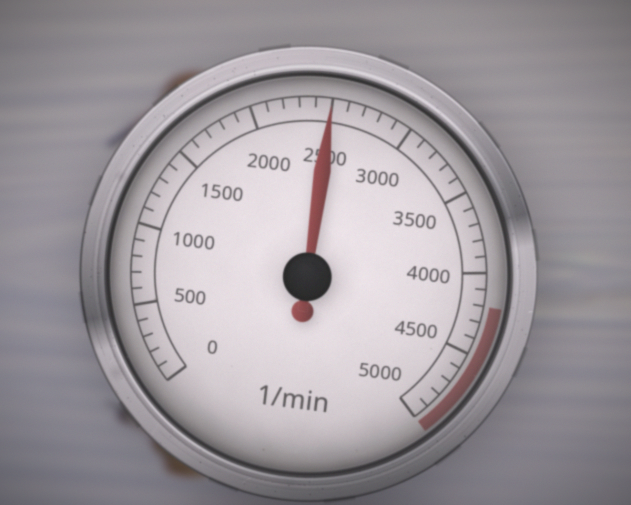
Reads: {"value": 2500, "unit": "rpm"}
